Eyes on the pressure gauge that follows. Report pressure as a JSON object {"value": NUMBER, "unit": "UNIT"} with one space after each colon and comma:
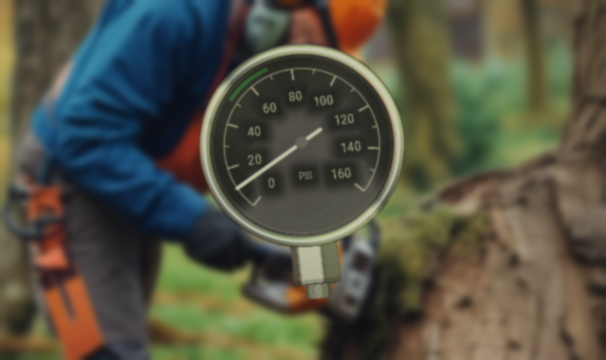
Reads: {"value": 10, "unit": "psi"}
